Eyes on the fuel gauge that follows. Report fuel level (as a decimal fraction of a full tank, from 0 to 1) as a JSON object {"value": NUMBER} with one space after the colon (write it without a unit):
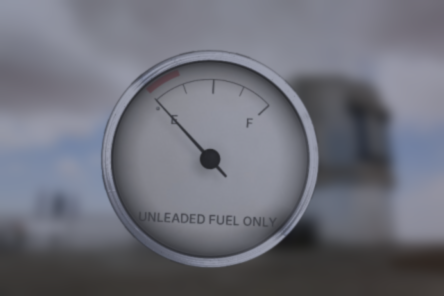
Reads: {"value": 0}
